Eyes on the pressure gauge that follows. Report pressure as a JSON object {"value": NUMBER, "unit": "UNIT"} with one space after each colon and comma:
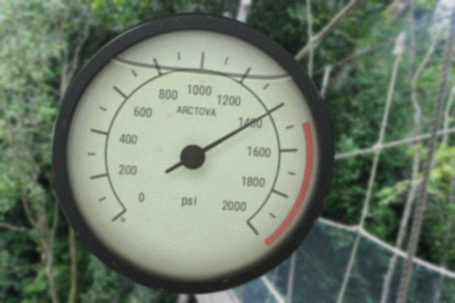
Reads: {"value": 1400, "unit": "psi"}
